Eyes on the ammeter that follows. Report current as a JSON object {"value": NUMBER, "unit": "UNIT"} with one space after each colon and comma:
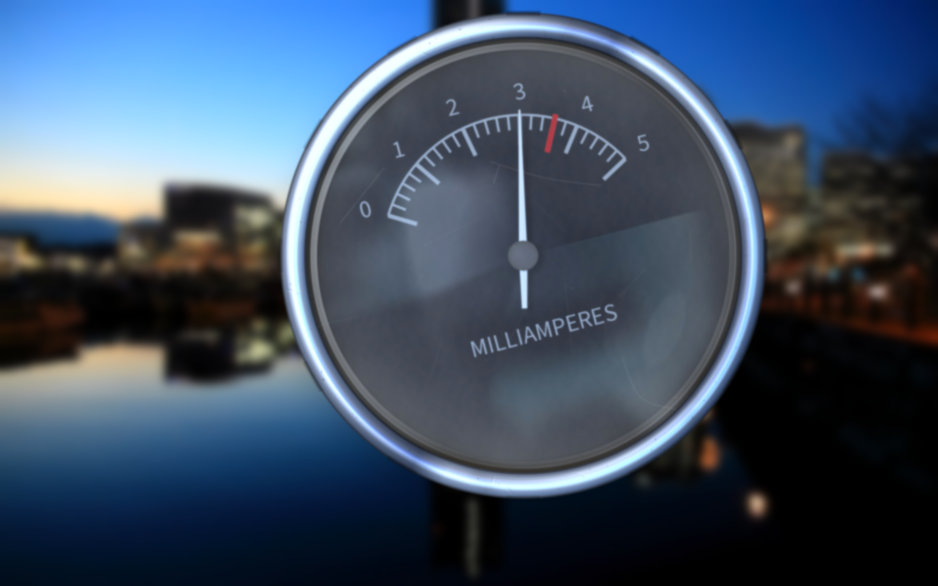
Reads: {"value": 3, "unit": "mA"}
